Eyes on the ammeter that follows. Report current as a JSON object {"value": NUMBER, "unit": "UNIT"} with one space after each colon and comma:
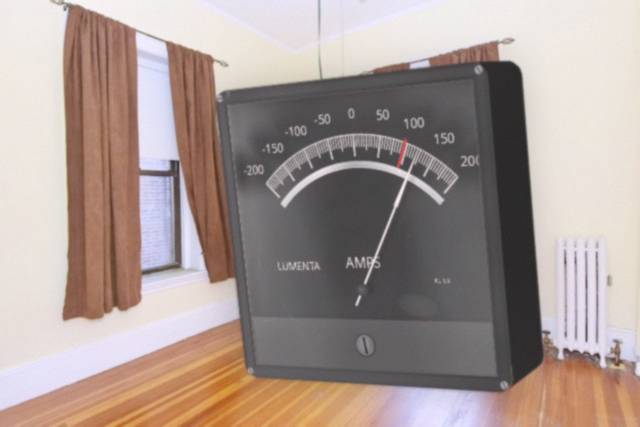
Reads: {"value": 125, "unit": "A"}
